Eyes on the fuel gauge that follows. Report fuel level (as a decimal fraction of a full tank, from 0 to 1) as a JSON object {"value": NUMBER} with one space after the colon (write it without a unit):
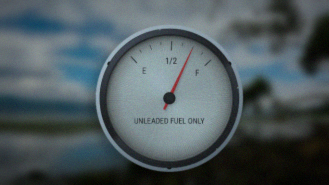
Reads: {"value": 0.75}
